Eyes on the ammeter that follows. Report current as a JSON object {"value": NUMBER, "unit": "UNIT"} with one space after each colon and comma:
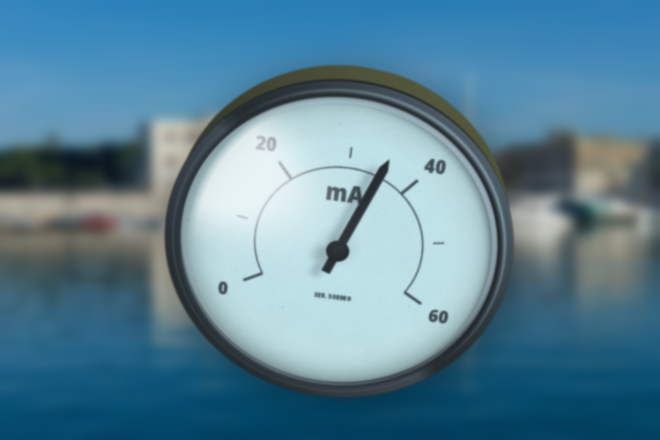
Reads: {"value": 35, "unit": "mA"}
